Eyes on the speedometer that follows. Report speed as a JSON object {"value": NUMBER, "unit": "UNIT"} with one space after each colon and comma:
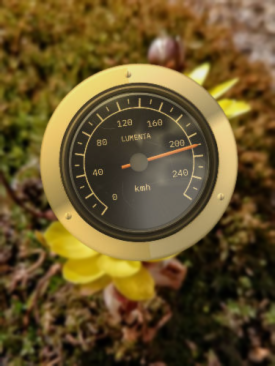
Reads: {"value": 210, "unit": "km/h"}
